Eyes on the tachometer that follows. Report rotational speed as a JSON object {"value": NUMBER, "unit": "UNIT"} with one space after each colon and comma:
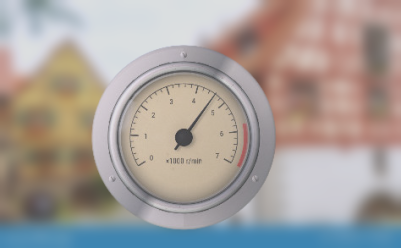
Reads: {"value": 4600, "unit": "rpm"}
